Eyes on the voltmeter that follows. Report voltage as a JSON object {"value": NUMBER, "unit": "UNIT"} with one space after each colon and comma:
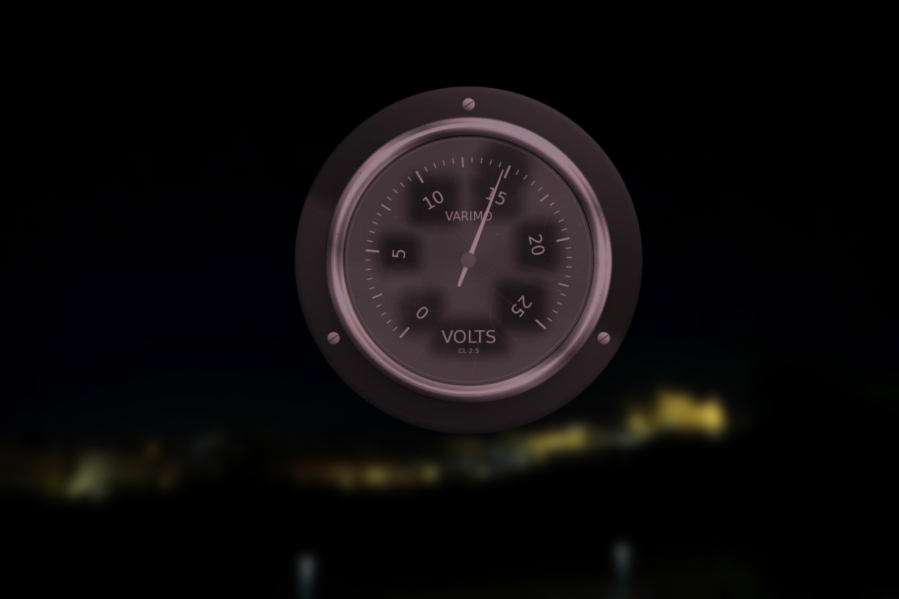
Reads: {"value": 14.75, "unit": "V"}
